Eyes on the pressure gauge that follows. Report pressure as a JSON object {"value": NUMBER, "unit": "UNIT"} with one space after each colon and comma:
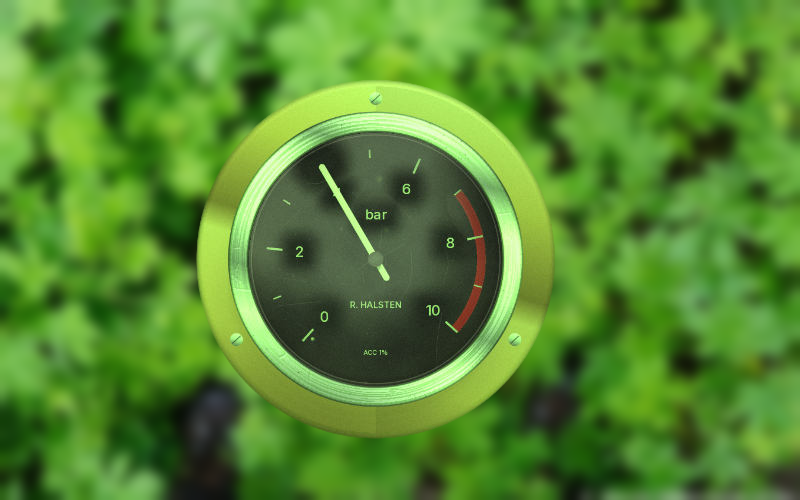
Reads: {"value": 4, "unit": "bar"}
